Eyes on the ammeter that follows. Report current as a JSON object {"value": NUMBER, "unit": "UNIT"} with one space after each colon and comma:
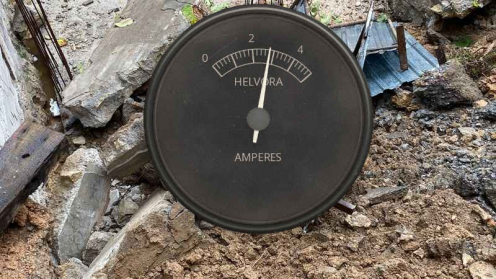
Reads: {"value": 2.8, "unit": "A"}
